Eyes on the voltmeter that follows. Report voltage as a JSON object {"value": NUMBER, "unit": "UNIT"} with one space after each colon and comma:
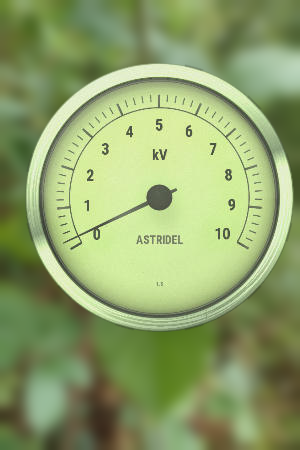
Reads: {"value": 0.2, "unit": "kV"}
